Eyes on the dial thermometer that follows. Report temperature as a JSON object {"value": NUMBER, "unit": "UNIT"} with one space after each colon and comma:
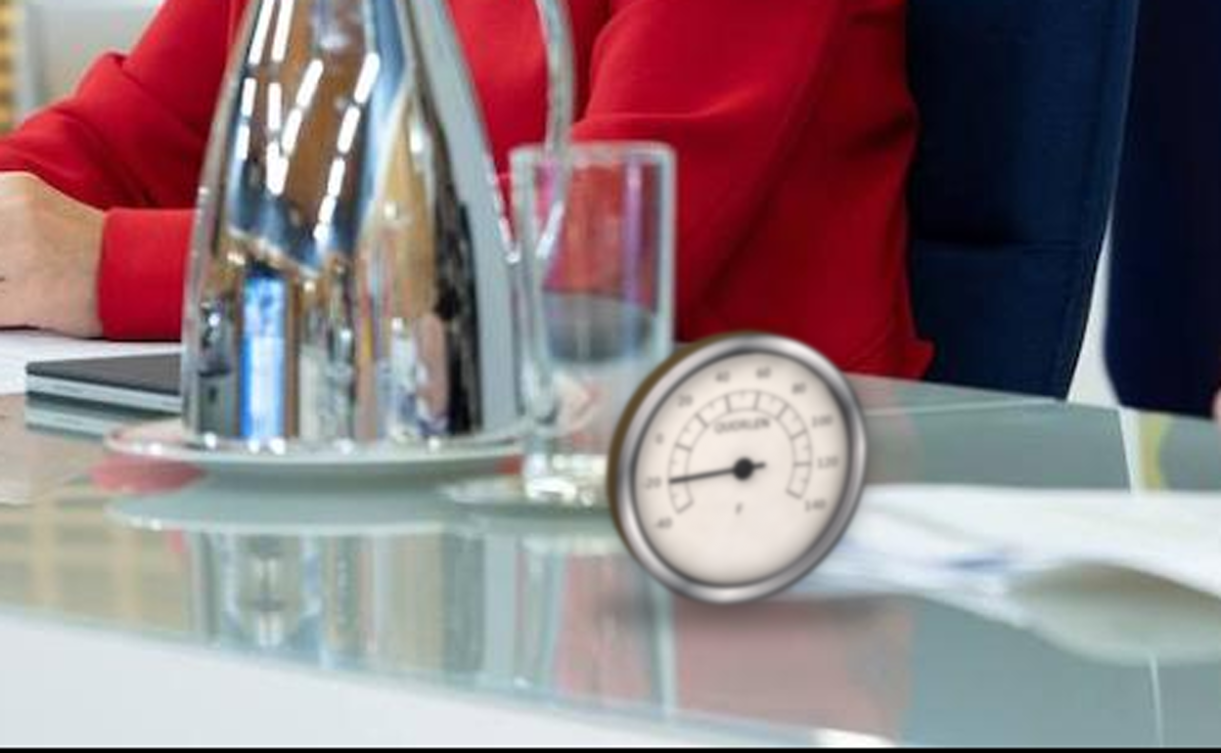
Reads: {"value": -20, "unit": "°F"}
